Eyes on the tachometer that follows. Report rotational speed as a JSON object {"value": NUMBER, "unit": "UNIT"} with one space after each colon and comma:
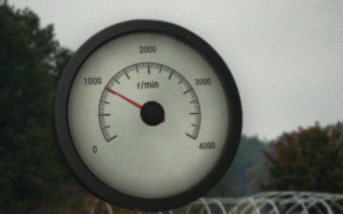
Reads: {"value": 1000, "unit": "rpm"}
